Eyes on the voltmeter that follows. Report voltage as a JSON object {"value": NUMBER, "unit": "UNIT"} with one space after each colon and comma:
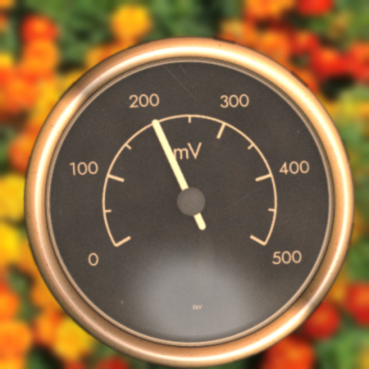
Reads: {"value": 200, "unit": "mV"}
